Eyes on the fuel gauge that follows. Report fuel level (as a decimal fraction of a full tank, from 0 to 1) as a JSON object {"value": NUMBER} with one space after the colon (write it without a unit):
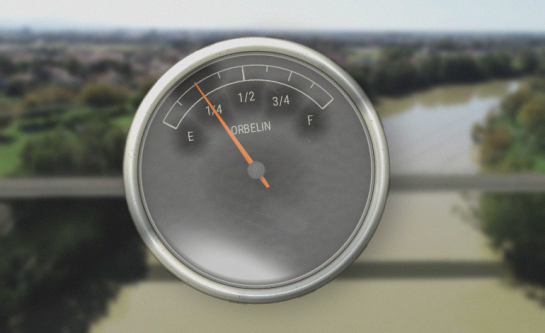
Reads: {"value": 0.25}
